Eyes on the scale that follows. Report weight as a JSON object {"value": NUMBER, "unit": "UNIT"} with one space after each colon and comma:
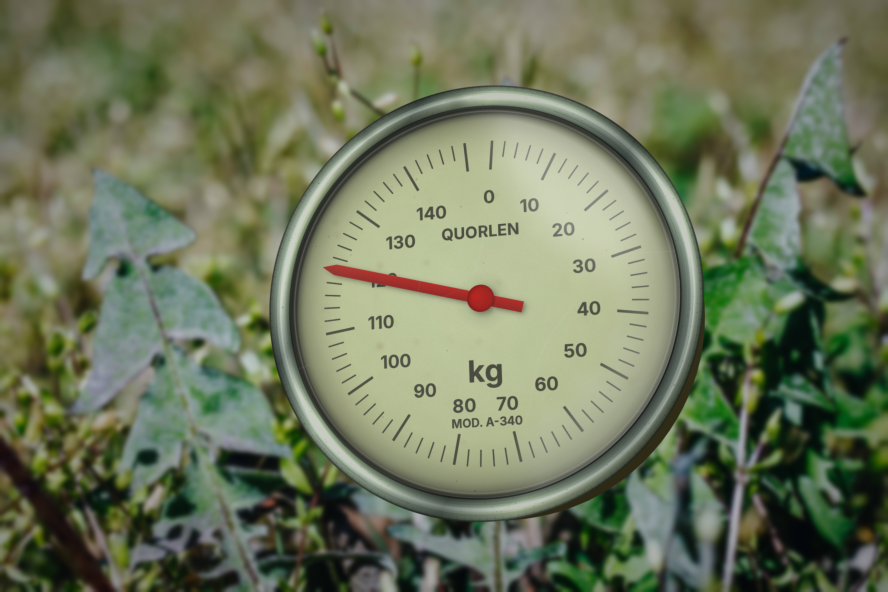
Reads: {"value": 120, "unit": "kg"}
